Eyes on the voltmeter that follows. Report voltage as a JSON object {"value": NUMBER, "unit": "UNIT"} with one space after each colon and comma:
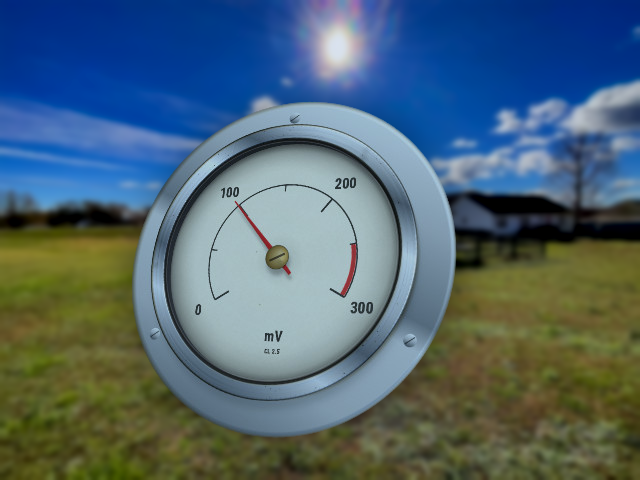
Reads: {"value": 100, "unit": "mV"}
